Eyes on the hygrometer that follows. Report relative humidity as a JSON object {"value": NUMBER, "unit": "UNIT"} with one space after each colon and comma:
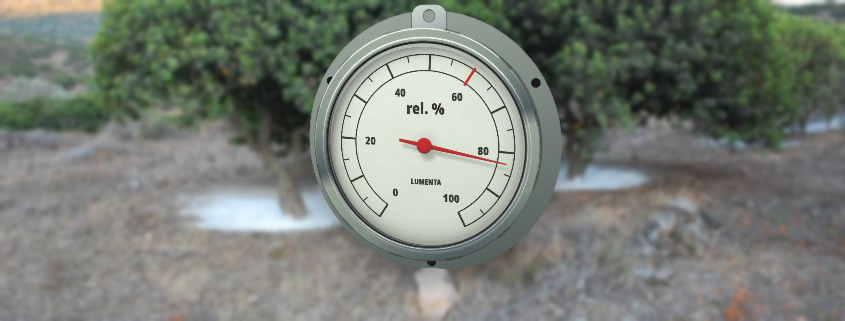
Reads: {"value": 82.5, "unit": "%"}
